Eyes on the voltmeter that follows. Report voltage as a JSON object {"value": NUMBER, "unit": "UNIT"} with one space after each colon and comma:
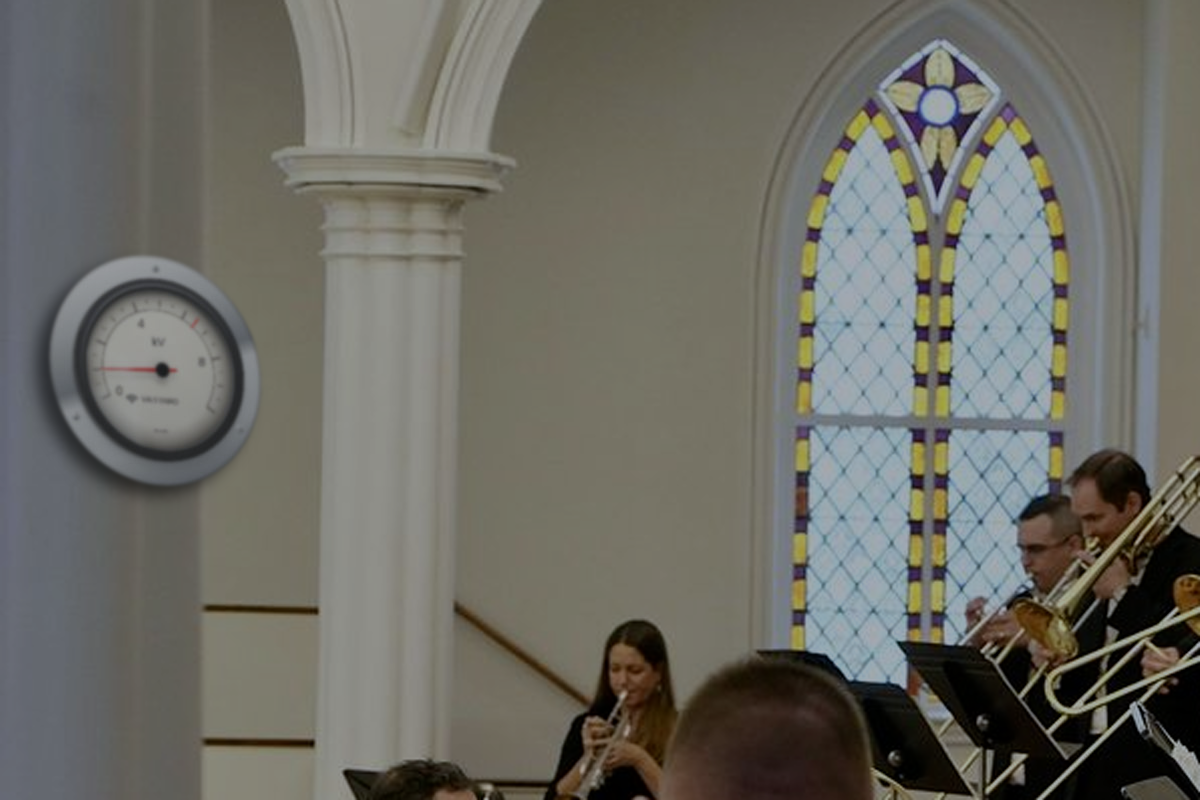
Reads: {"value": 1, "unit": "kV"}
